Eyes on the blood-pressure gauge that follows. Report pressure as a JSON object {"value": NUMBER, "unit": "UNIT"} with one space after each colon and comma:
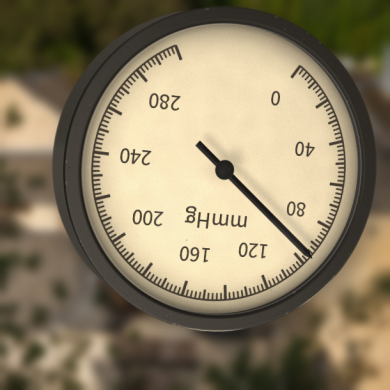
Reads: {"value": 96, "unit": "mmHg"}
